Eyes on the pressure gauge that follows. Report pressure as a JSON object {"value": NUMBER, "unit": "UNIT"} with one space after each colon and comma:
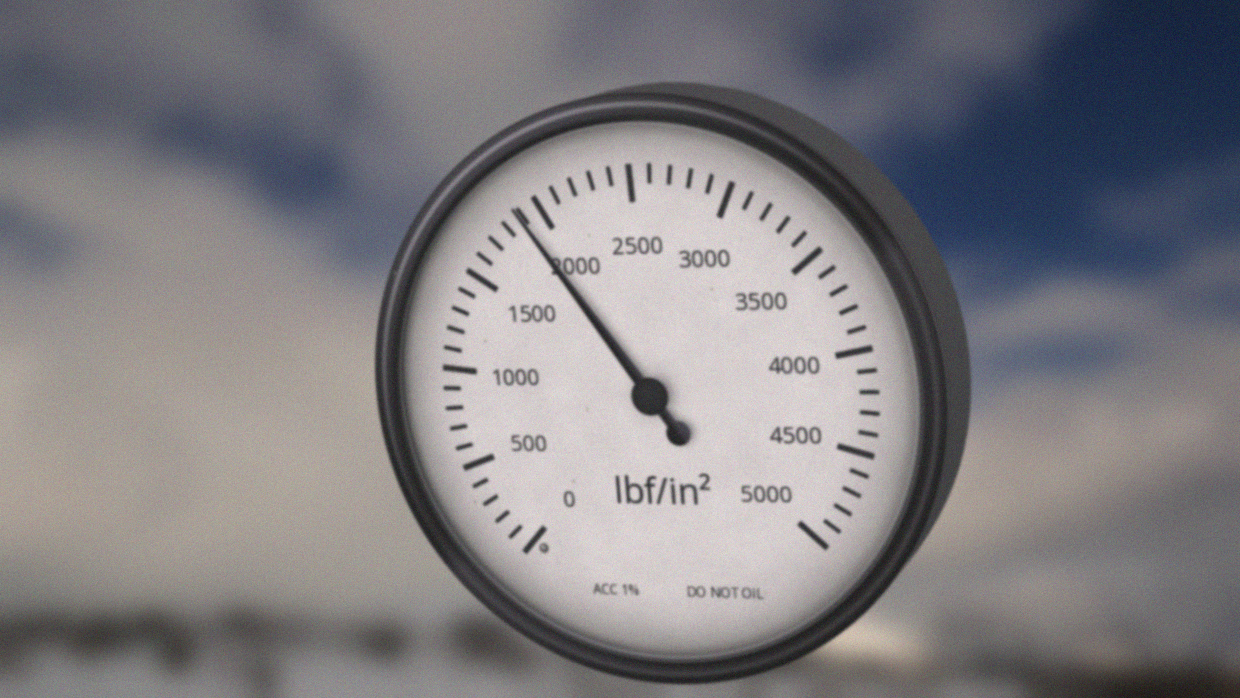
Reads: {"value": 1900, "unit": "psi"}
